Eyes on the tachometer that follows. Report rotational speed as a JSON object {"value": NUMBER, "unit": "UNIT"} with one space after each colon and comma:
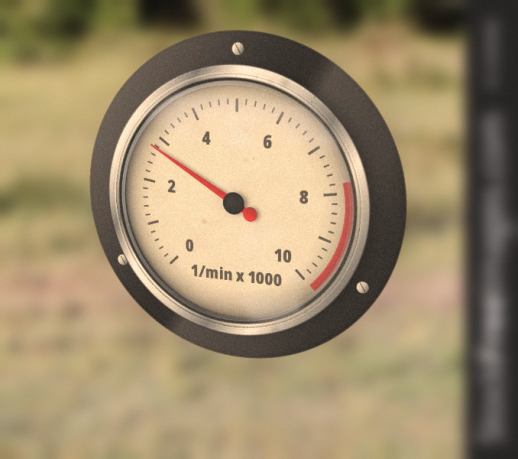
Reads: {"value": 2800, "unit": "rpm"}
